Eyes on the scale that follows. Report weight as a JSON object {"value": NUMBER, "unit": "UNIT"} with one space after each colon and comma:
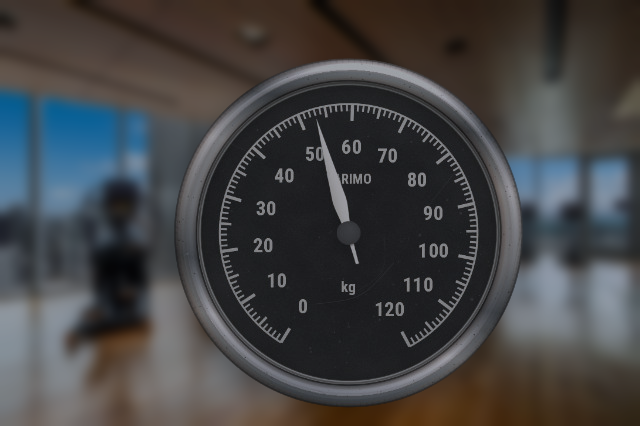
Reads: {"value": 53, "unit": "kg"}
